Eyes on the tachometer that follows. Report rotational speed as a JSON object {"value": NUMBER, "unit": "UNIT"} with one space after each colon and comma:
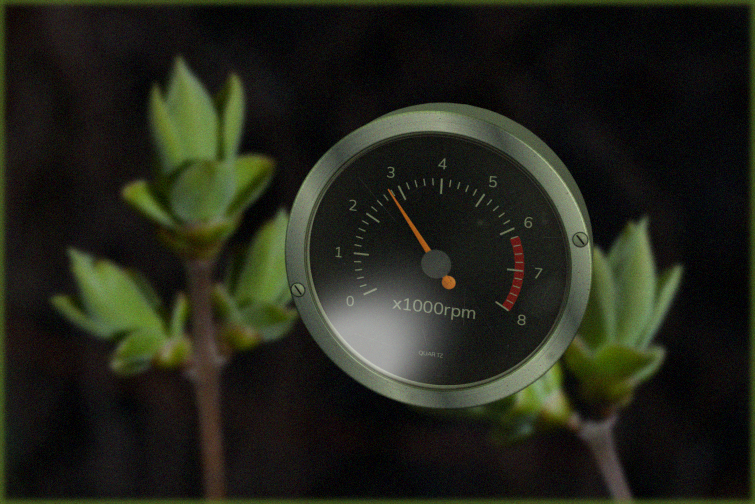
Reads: {"value": 2800, "unit": "rpm"}
